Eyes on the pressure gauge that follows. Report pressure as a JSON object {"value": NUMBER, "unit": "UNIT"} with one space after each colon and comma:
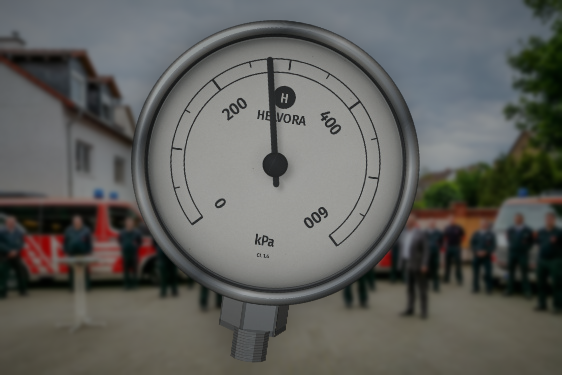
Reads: {"value": 275, "unit": "kPa"}
